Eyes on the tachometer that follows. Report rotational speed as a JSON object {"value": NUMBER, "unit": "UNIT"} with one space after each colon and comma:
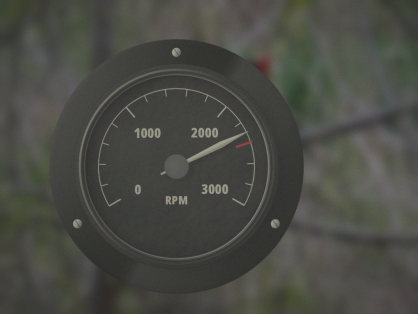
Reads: {"value": 2300, "unit": "rpm"}
